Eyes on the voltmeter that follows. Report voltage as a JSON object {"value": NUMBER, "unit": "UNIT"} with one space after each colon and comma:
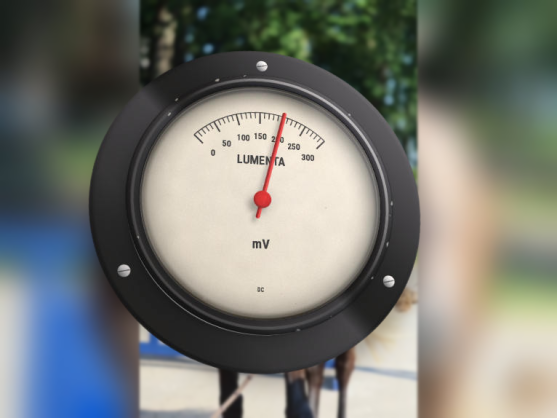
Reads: {"value": 200, "unit": "mV"}
